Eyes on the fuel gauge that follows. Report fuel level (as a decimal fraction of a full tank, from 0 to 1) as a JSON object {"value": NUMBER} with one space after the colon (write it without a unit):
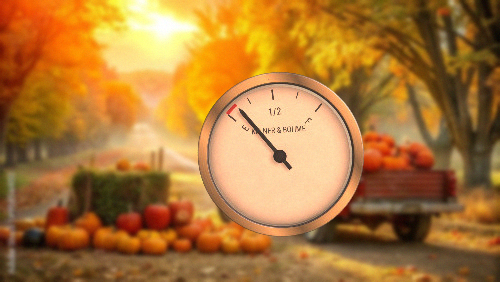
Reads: {"value": 0.125}
